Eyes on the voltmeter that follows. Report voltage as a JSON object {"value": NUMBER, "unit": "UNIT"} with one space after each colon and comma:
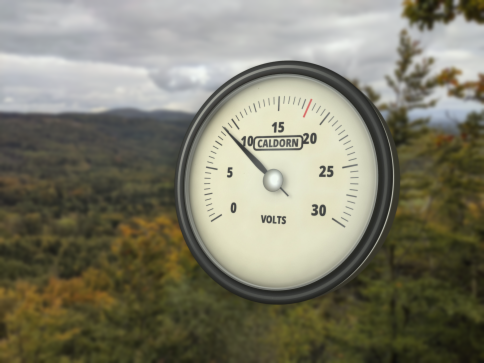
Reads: {"value": 9, "unit": "V"}
